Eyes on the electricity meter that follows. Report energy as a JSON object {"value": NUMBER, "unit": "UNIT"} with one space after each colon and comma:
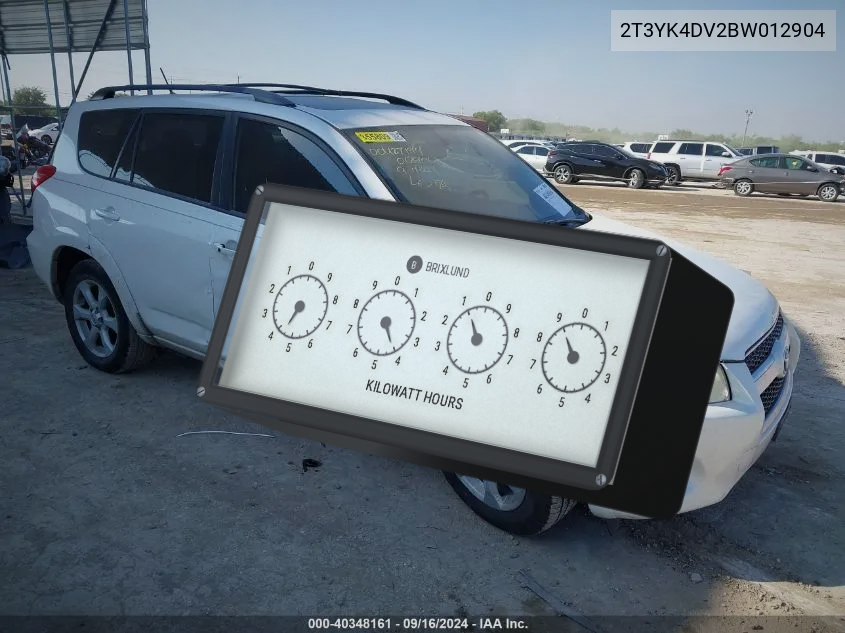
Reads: {"value": 4409, "unit": "kWh"}
